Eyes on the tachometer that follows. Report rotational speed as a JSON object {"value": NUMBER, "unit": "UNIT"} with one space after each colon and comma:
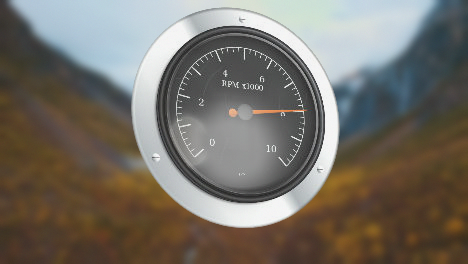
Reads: {"value": 8000, "unit": "rpm"}
